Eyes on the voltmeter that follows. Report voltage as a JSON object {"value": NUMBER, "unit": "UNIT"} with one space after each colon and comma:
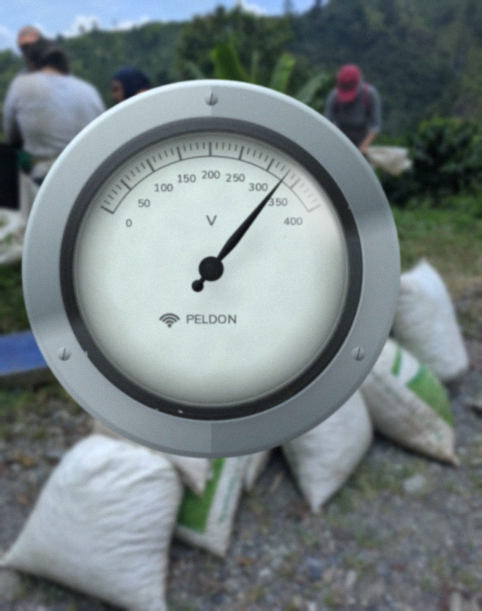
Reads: {"value": 330, "unit": "V"}
